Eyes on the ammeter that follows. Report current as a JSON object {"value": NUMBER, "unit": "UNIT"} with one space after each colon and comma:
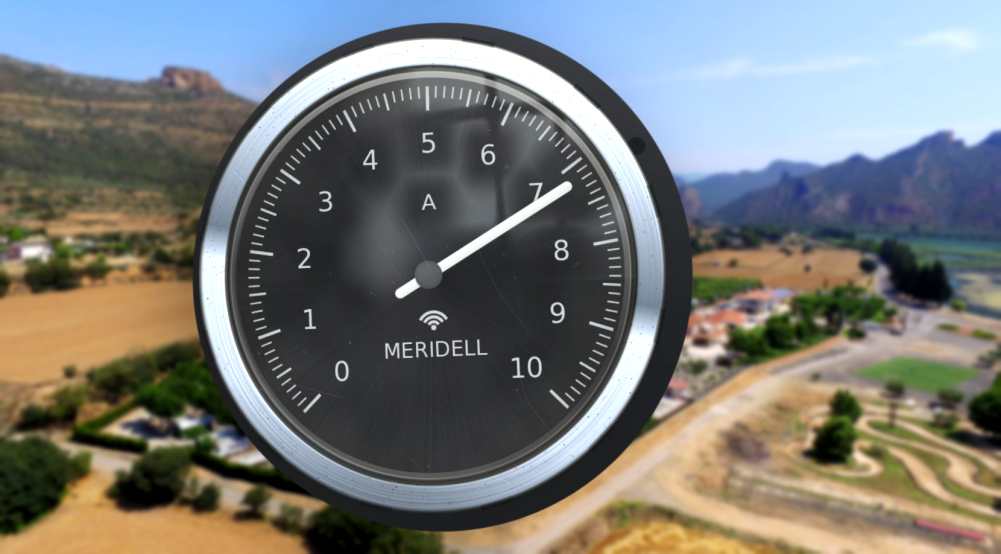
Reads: {"value": 7.2, "unit": "A"}
